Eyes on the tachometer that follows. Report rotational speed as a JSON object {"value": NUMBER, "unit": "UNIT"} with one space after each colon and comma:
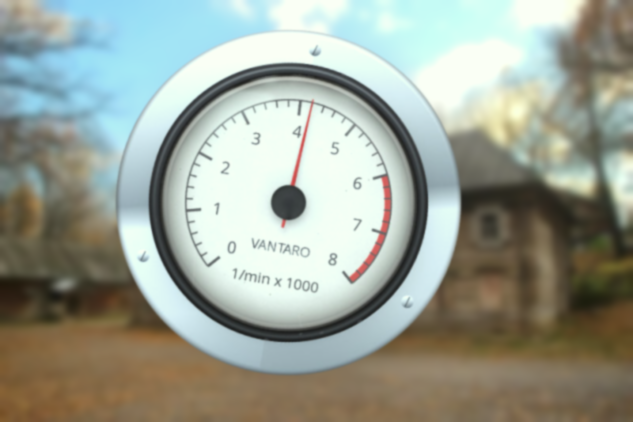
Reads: {"value": 4200, "unit": "rpm"}
